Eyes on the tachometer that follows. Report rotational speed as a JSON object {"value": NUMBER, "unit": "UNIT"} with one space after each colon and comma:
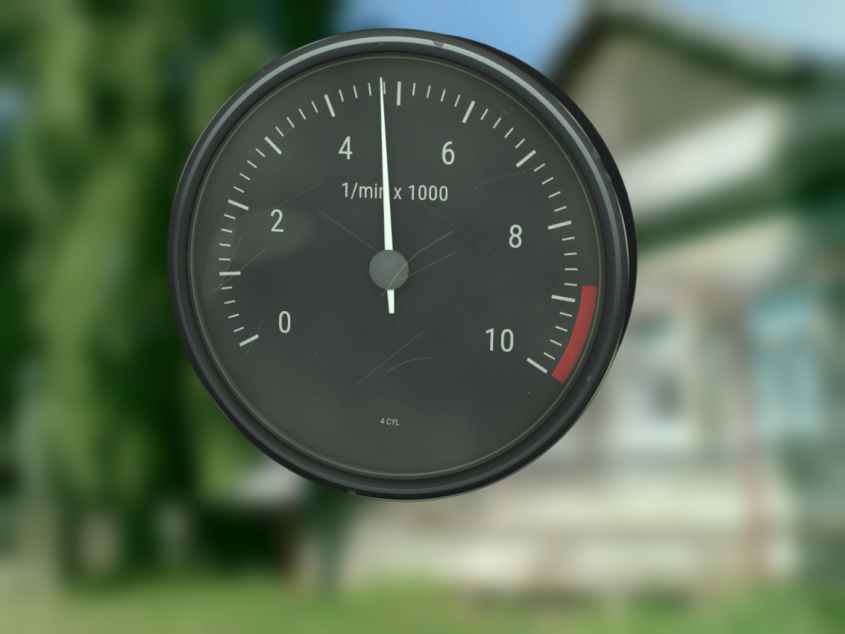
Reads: {"value": 4800, "unit": "rpm"}
